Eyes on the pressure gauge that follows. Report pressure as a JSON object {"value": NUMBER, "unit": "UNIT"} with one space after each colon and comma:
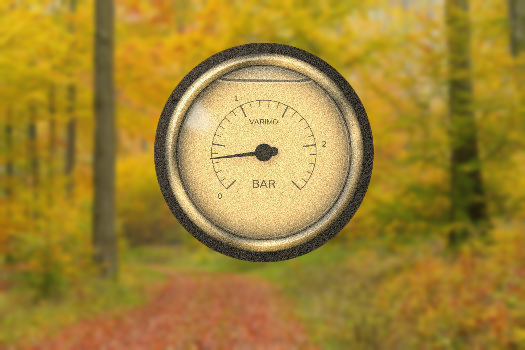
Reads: {"value": 0.35, "unit": "bar"}
